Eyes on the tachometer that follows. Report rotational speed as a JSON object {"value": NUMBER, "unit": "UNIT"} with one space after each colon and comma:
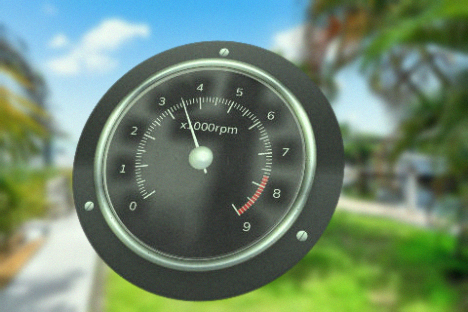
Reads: {"value": 3500, "unit": "rpm"}
